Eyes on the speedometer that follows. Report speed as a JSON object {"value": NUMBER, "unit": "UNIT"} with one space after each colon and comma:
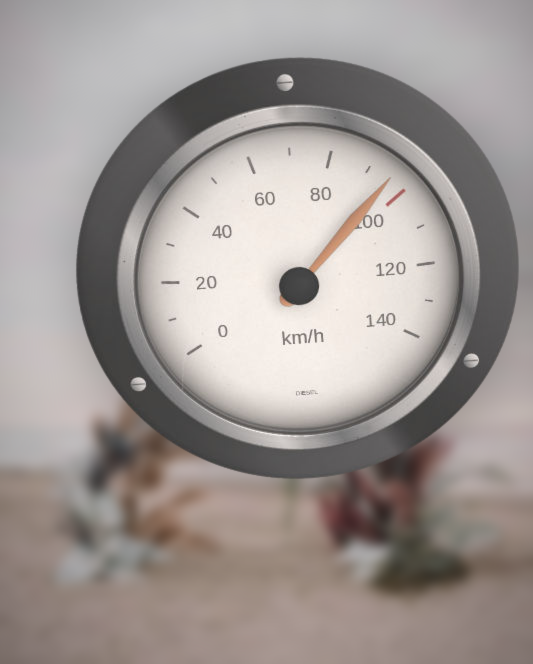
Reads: {"value": 95, "unit": "km/h"}
